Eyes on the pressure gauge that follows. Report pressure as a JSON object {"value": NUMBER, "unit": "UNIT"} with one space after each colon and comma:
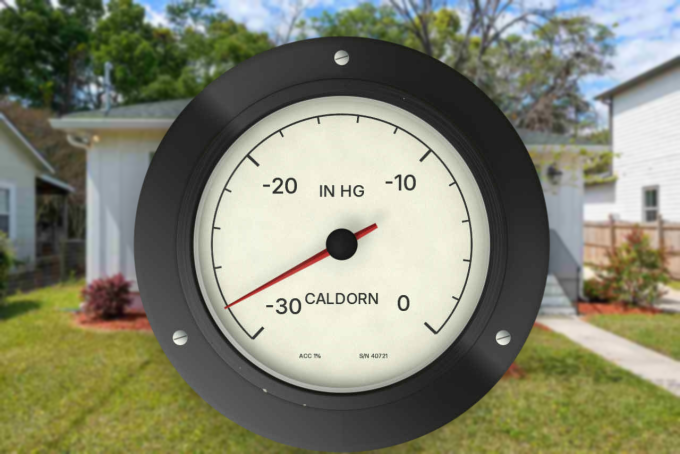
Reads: {"value": -28, "unit": "inHg"}
